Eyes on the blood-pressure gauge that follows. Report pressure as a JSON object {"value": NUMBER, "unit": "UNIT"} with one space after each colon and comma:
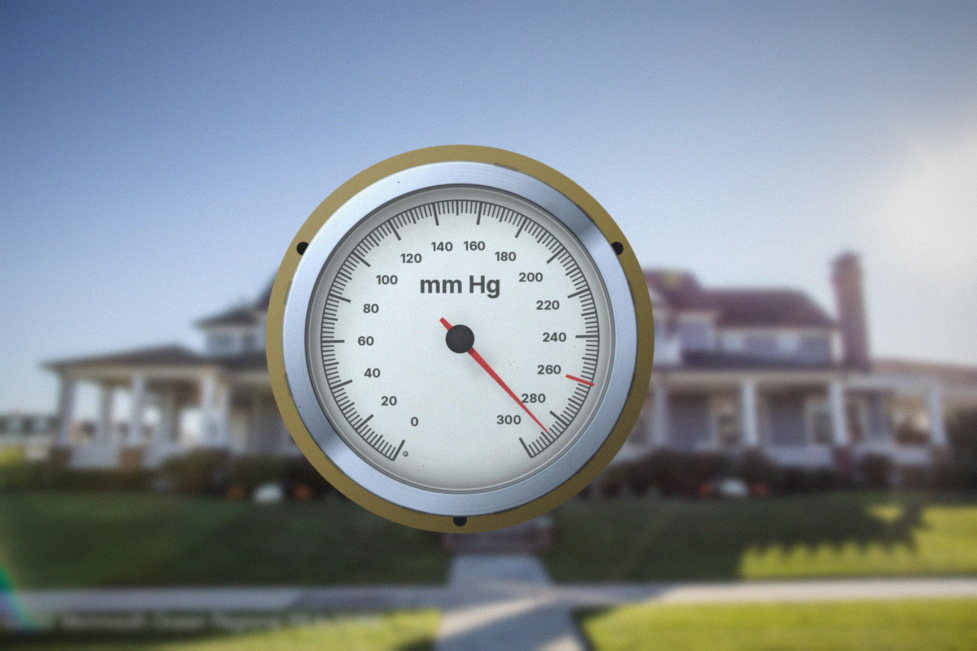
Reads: {"value": 288, "unit": "mmHg"}
